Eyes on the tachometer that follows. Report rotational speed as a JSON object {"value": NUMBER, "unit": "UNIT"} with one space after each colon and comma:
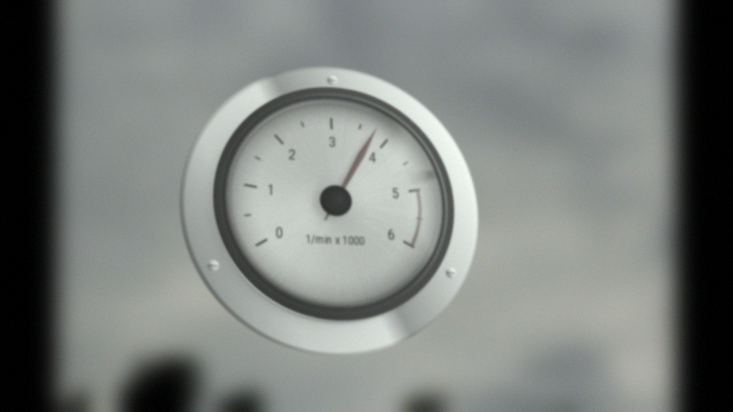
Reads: {"value": 3750, "unit": "rpm"}
